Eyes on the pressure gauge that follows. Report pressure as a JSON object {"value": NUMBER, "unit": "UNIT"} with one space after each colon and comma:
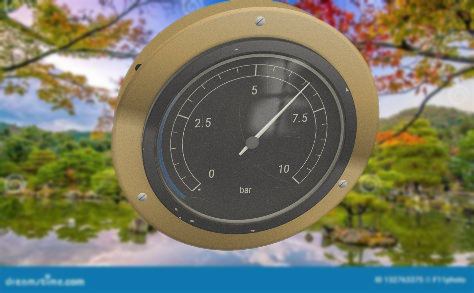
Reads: {"value": 6.5, "unit": "bar"}
